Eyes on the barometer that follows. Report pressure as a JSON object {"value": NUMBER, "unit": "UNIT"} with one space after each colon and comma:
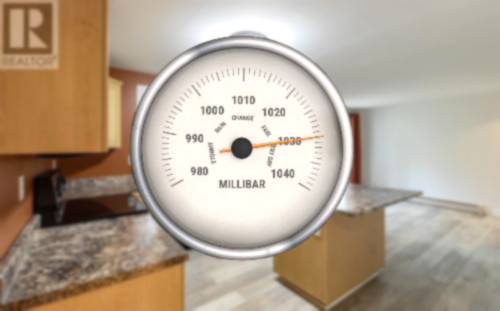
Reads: {"value": 1030, "unit": "mbar"}
